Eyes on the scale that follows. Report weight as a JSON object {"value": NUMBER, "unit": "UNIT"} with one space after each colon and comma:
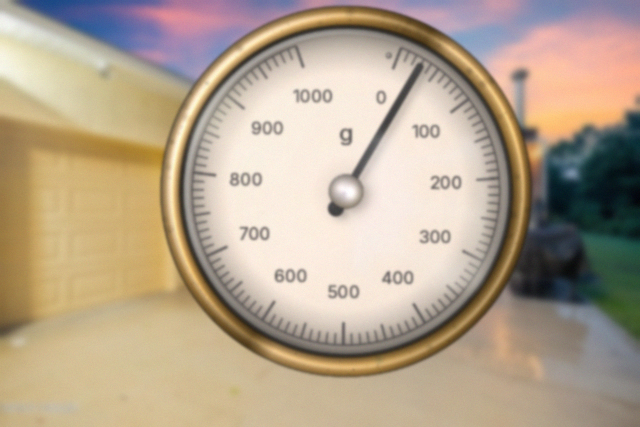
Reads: {"value": 30, "unit": "g"}
